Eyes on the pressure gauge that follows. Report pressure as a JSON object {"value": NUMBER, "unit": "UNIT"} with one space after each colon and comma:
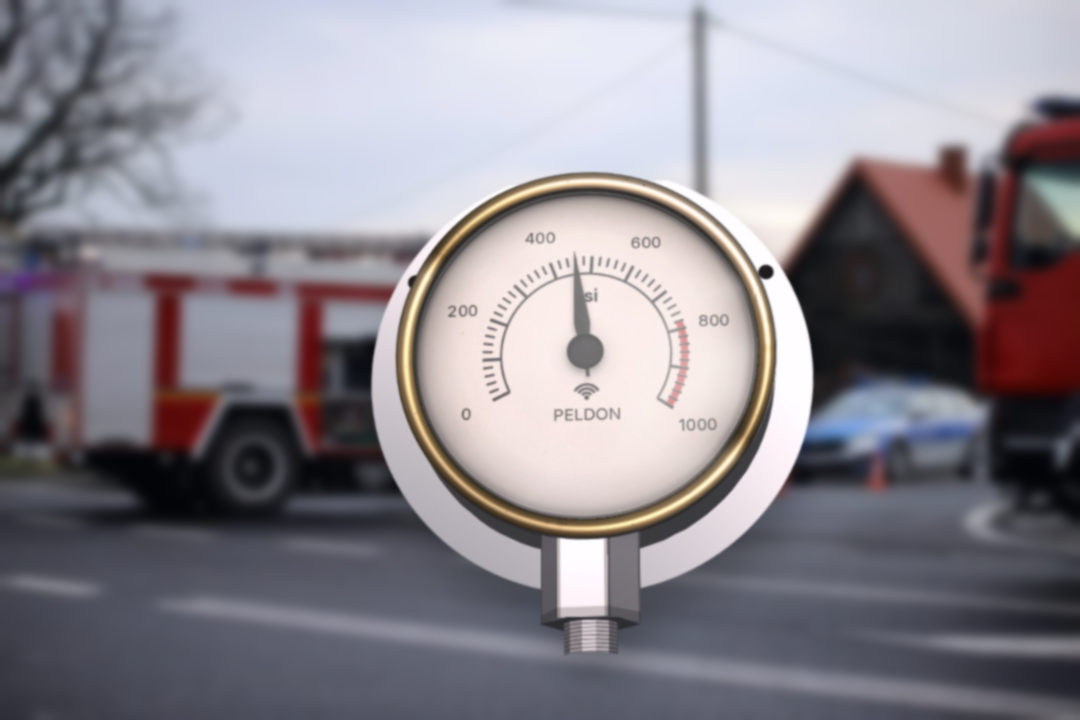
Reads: {"value": 460, "unit": "psi"}
